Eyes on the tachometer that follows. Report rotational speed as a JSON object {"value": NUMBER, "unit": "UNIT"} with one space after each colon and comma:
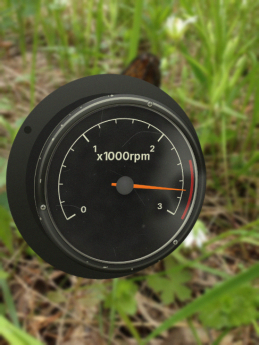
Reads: {"value": 2700, "unit": "rpm"}
